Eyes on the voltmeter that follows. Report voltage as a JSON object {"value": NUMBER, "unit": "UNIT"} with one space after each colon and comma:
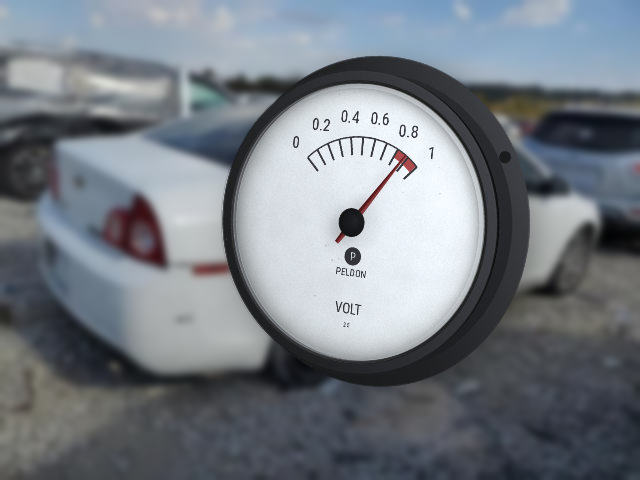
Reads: {"value": 0.9, "unit": "V"}
